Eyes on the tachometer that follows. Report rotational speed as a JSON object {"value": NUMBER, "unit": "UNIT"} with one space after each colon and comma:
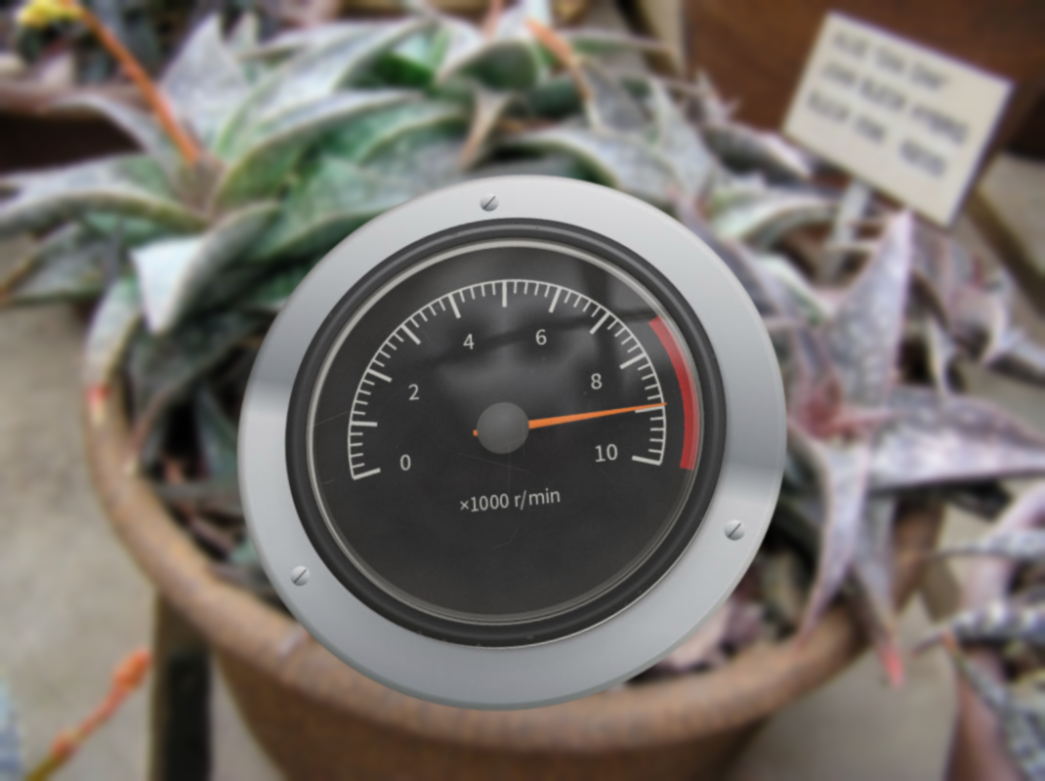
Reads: {"value": 9000, "unit": "rpm"}
